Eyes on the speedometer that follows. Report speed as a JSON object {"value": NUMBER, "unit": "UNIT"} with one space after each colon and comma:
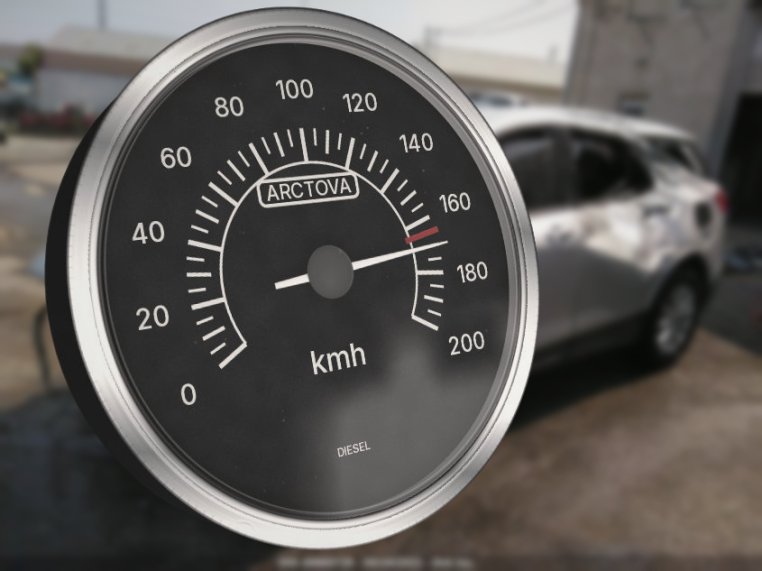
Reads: {"value": 170, "unit": "km/h"}
